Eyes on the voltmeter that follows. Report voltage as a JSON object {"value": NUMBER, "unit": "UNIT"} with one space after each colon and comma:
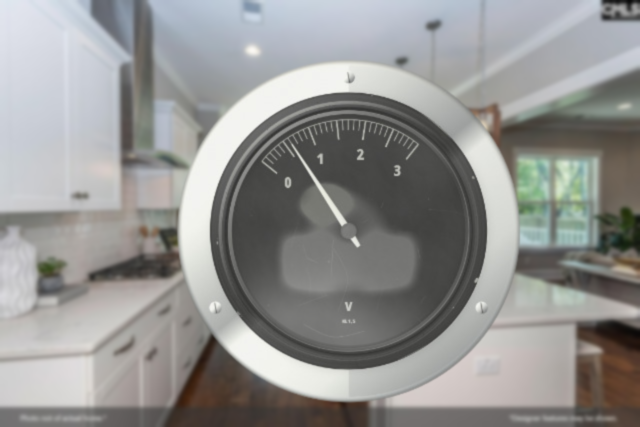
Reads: {"value": 0.6, "unit": "V"}
